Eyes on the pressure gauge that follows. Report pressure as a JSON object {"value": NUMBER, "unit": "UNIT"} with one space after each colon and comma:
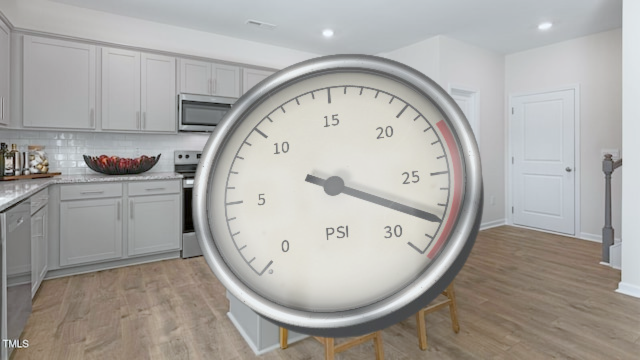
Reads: {"value": 28, "unit": "psi"}
